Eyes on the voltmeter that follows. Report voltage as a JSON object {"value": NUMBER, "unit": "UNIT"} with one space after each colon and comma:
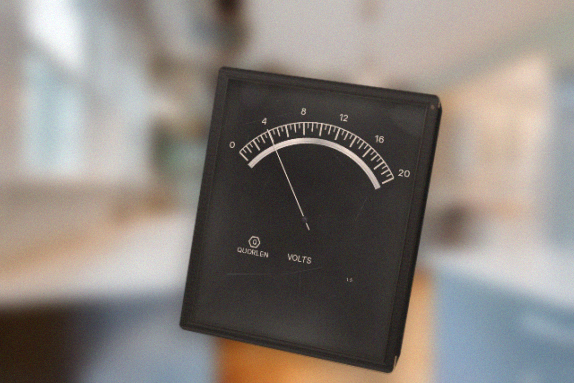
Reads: {"value": 4, "unit": "V"}
